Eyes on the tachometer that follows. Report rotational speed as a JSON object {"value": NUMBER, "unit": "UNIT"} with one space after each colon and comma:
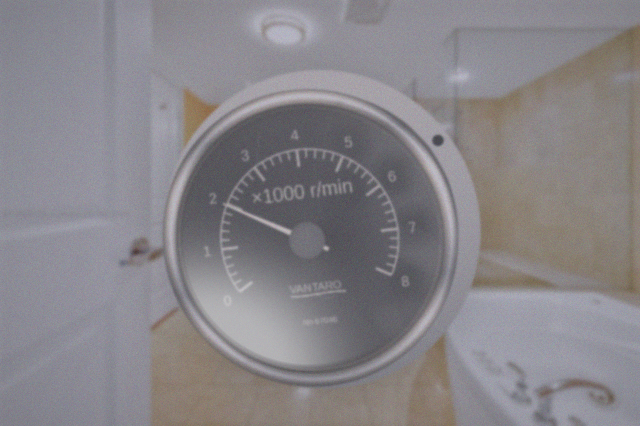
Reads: {"value": 2000, "unit": "rpm"}
